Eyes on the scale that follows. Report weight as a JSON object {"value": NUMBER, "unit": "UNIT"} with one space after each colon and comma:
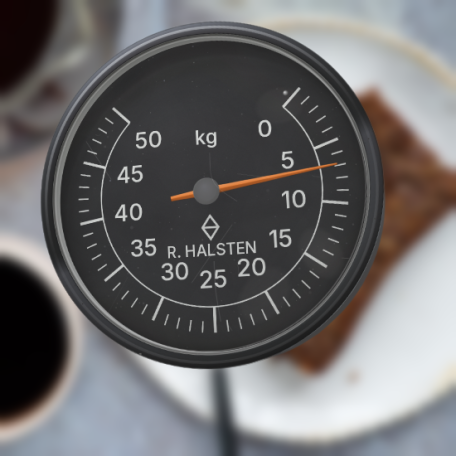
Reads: {"value": 7, "unit": "kg"}
